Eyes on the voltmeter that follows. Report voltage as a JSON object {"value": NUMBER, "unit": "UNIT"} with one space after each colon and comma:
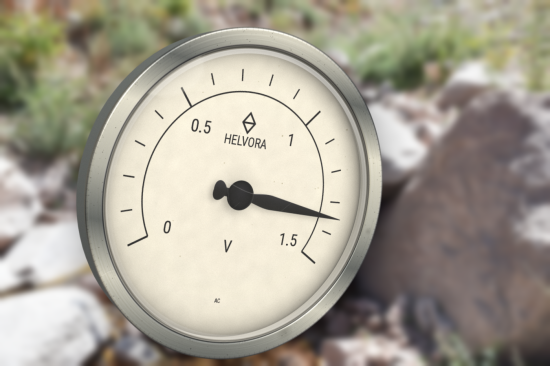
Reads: {"value": 1.35, "unit": "V"}
